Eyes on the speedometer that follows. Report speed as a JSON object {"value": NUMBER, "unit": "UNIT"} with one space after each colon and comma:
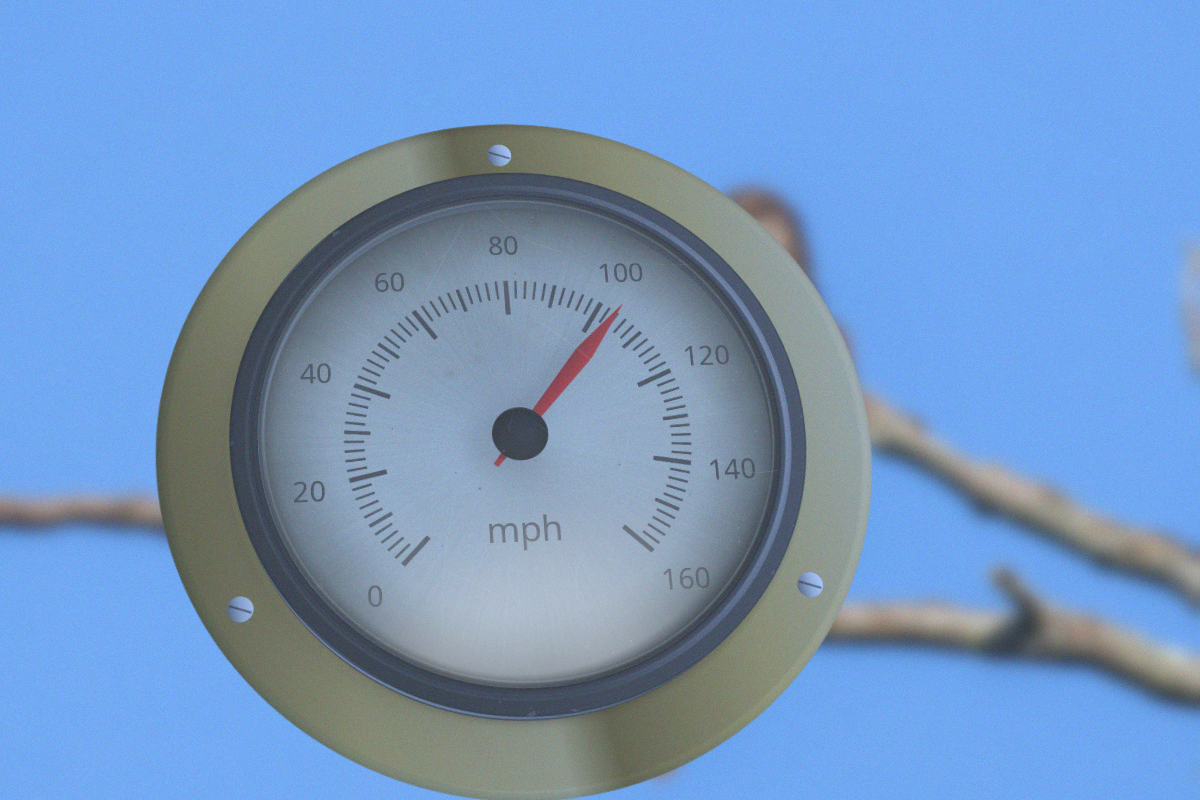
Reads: {"value": 104, "unit": "mph"}
